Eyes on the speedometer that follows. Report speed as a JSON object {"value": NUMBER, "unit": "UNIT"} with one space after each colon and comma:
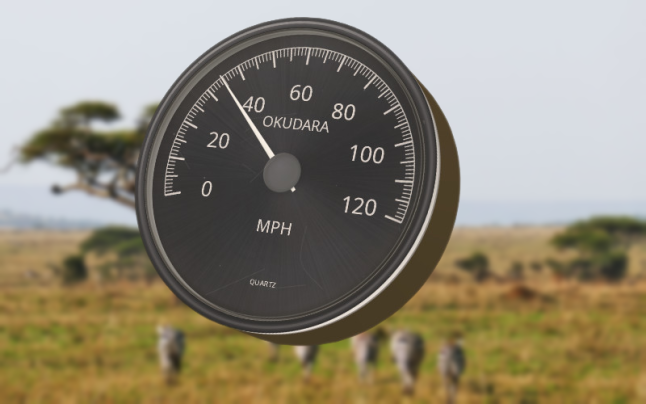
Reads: {"value": 35, "unit": "mph"}
